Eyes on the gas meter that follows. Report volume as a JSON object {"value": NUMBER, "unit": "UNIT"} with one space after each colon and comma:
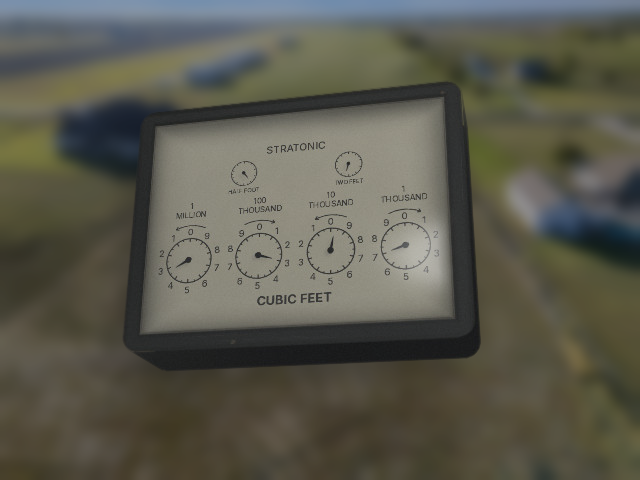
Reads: {"value": 329700, "unit": "ft³"}
